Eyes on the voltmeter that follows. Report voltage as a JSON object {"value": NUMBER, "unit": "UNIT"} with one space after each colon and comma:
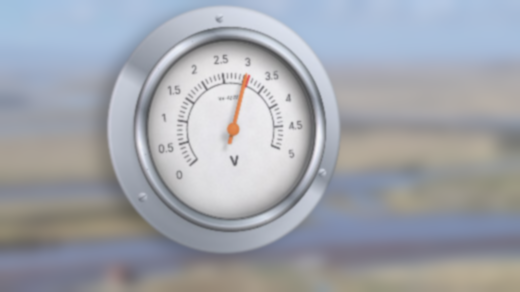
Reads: {"value": 3, "unit": "V"}
